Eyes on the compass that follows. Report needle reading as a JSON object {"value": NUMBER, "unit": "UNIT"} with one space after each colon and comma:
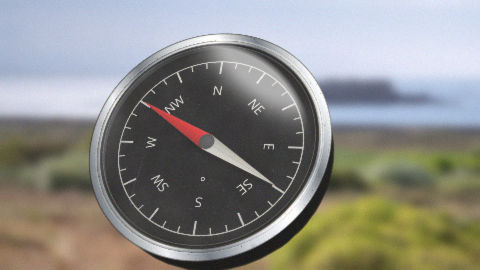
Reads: {"value": 300, "unit": "°"}
